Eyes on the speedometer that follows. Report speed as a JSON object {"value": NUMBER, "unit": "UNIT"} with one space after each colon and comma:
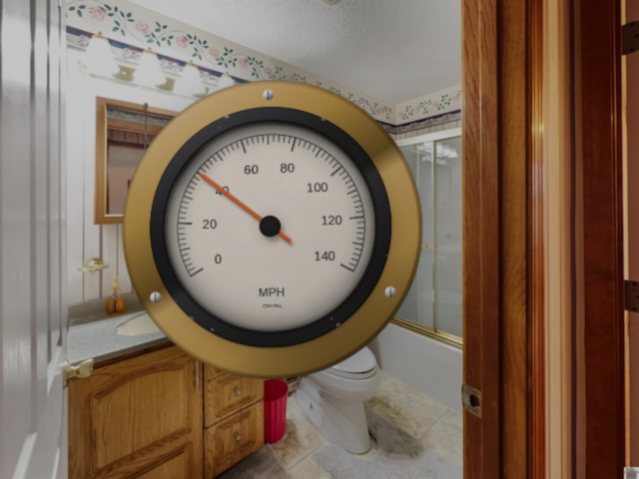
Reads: {"value": 40, "unit": "mph"}
